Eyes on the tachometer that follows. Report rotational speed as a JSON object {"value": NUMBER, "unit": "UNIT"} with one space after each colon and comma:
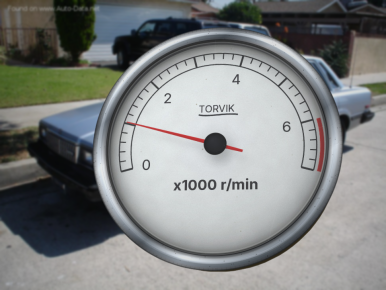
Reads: {"value": 1000, "unit": "rpm"}
